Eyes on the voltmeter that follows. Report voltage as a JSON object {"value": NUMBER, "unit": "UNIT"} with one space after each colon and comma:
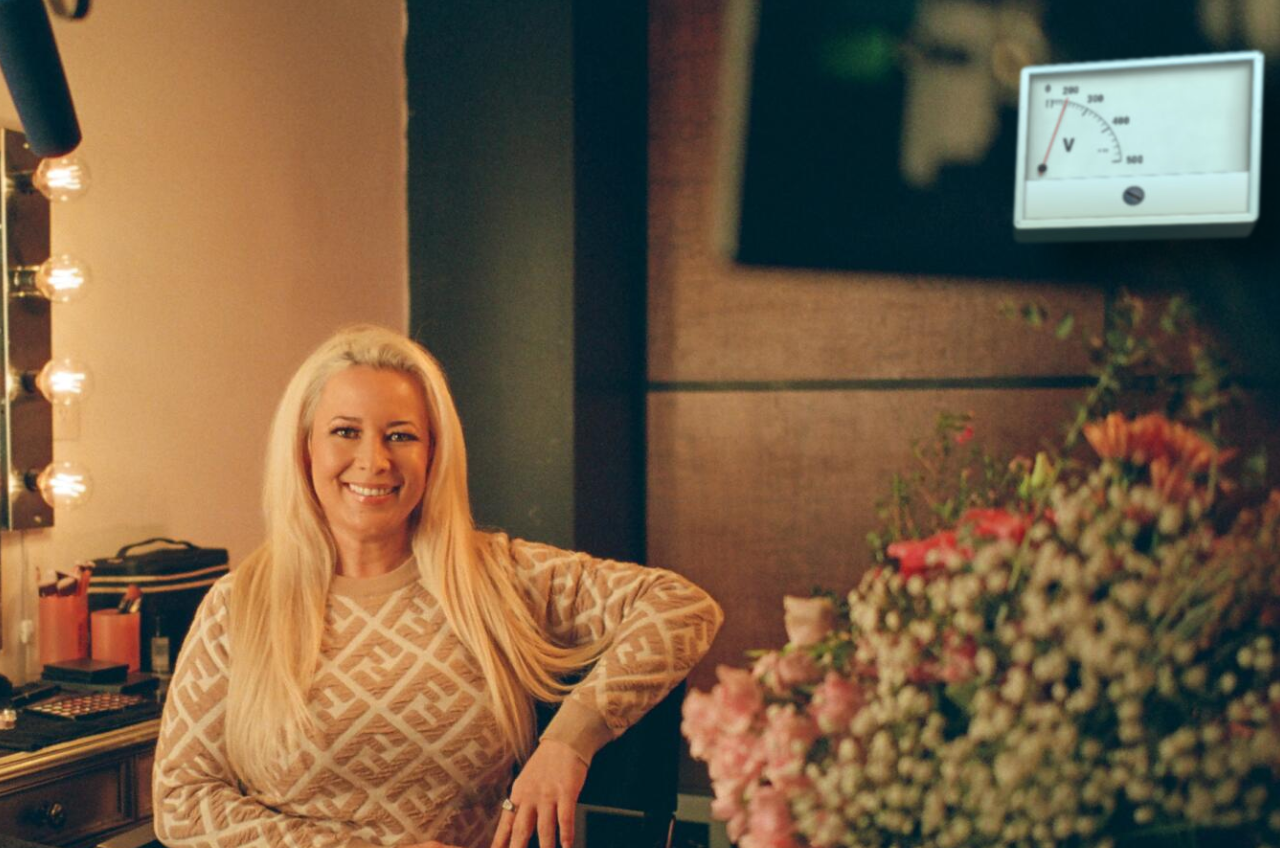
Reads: {"value": 200, "unit": "V"}
